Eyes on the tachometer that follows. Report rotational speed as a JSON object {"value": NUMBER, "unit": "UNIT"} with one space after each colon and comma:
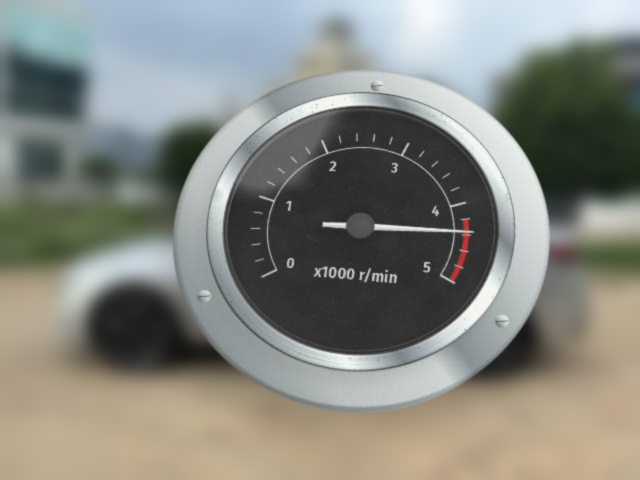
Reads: {"value": 4400, "unit": "rpm"}
